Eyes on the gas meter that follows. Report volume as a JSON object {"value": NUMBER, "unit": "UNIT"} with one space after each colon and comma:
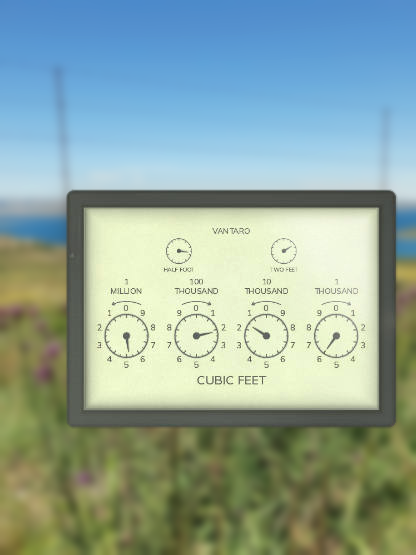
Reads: {"value": 521600, "unit": "ft³"}
